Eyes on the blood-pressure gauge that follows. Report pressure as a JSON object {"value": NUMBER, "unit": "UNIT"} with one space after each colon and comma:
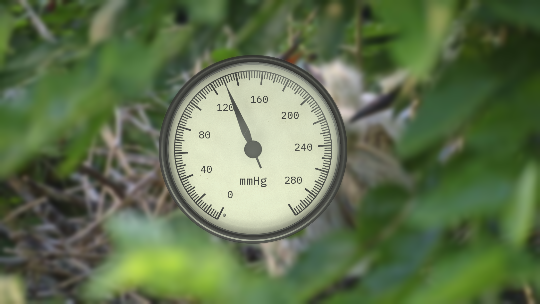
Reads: {"value": 130, "unit": "mmHg"}
